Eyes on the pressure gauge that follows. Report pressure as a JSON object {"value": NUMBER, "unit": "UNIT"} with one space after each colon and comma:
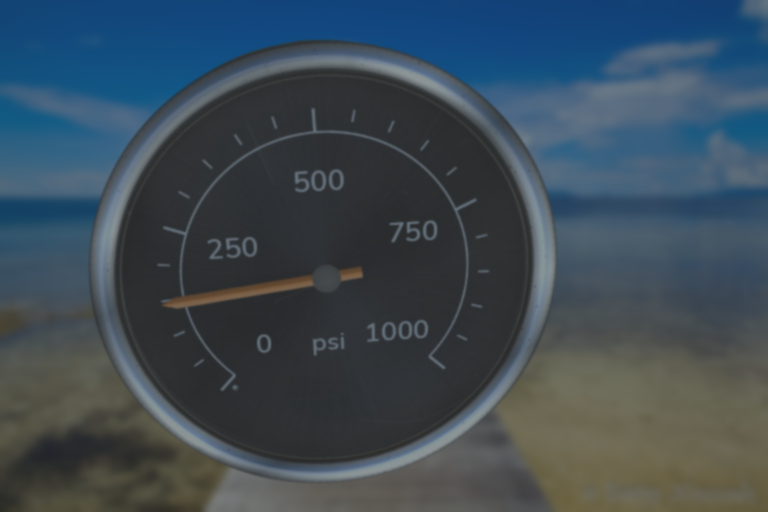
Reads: {"value": 150, "unit": "psi"}
